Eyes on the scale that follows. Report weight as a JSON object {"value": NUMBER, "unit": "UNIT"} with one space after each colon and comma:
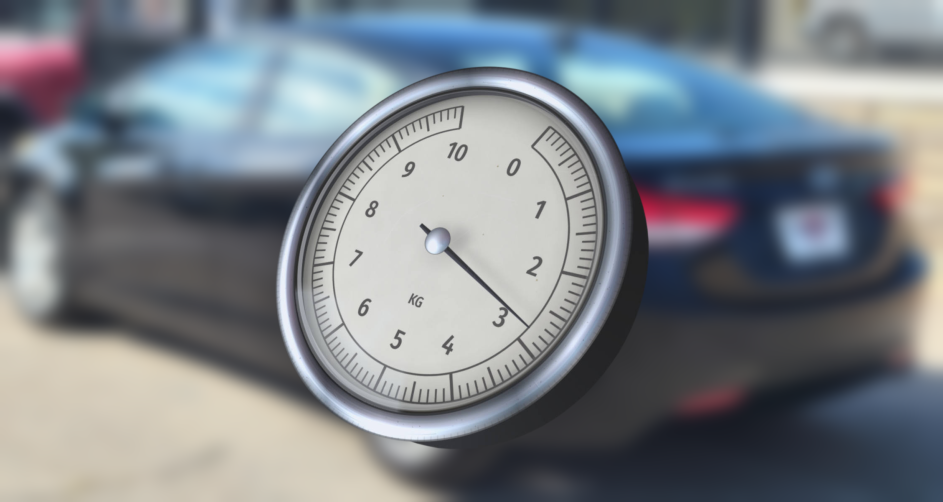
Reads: {"value": 2.8, "unit": "kg"}
